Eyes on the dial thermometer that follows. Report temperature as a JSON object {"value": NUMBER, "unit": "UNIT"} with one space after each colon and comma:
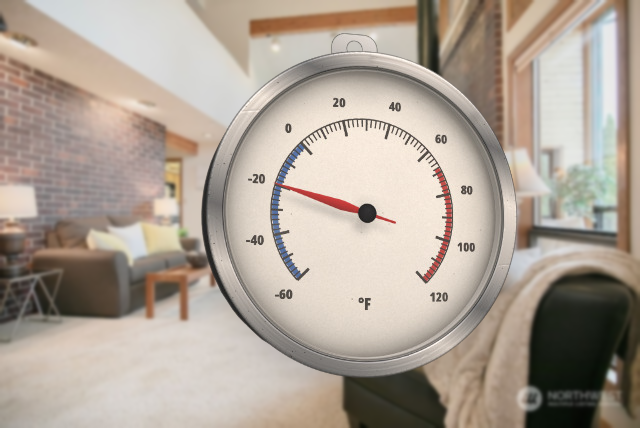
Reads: {"value": -20, "unit": "°F"}
